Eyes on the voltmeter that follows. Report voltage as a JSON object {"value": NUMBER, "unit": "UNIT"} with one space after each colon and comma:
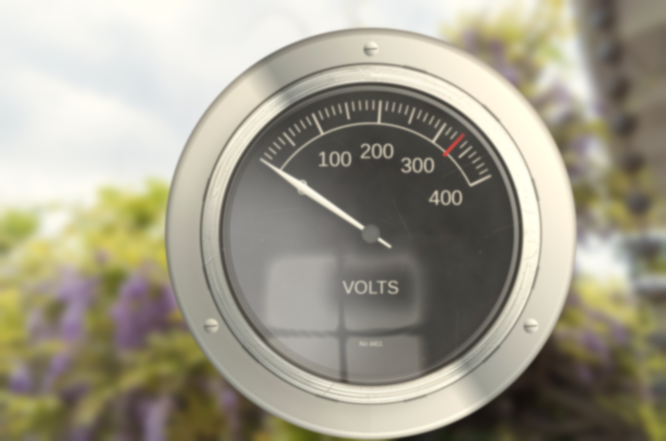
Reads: {"value": 0, "unit": "V"}
